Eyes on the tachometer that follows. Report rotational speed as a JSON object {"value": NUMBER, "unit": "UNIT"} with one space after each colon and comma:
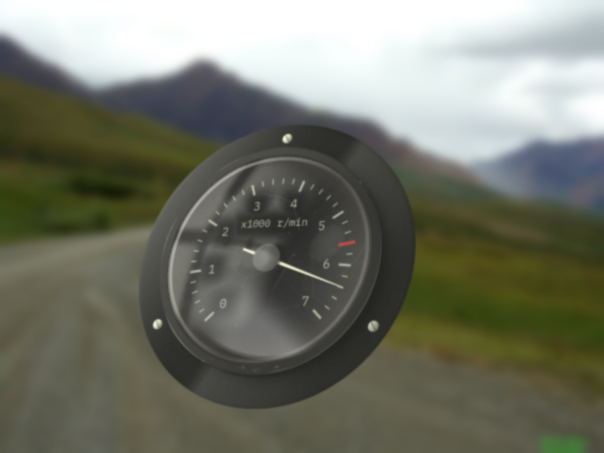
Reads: {"value": 6400, "unit": "rpm"}
